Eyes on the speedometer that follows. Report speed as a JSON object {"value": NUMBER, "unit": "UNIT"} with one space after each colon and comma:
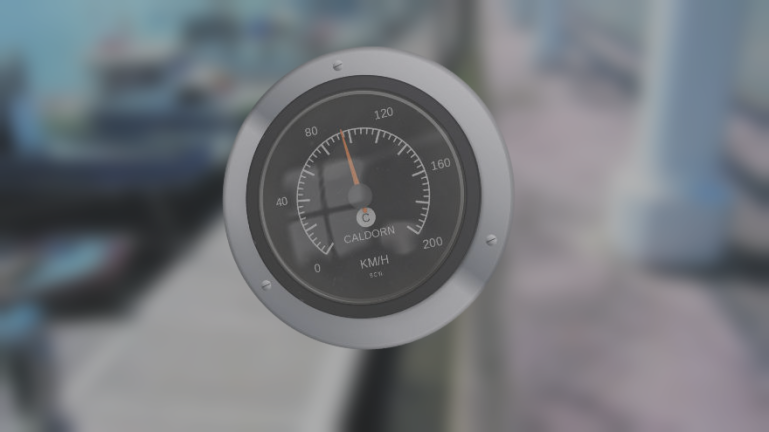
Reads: {"value": 96, "unit": "km/h"}
